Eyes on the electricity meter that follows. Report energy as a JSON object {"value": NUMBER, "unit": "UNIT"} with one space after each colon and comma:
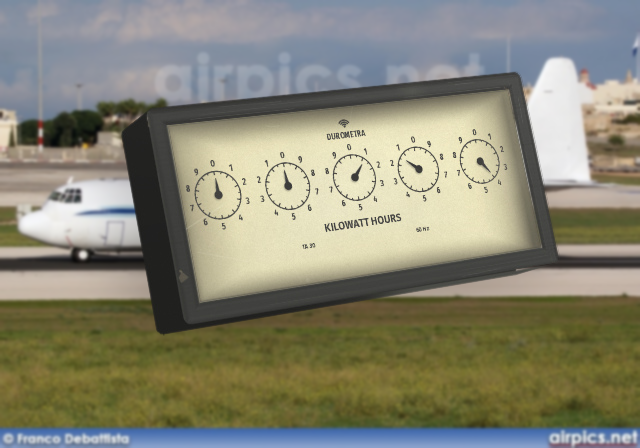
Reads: {"value": 114, "unit": "kWh"}
